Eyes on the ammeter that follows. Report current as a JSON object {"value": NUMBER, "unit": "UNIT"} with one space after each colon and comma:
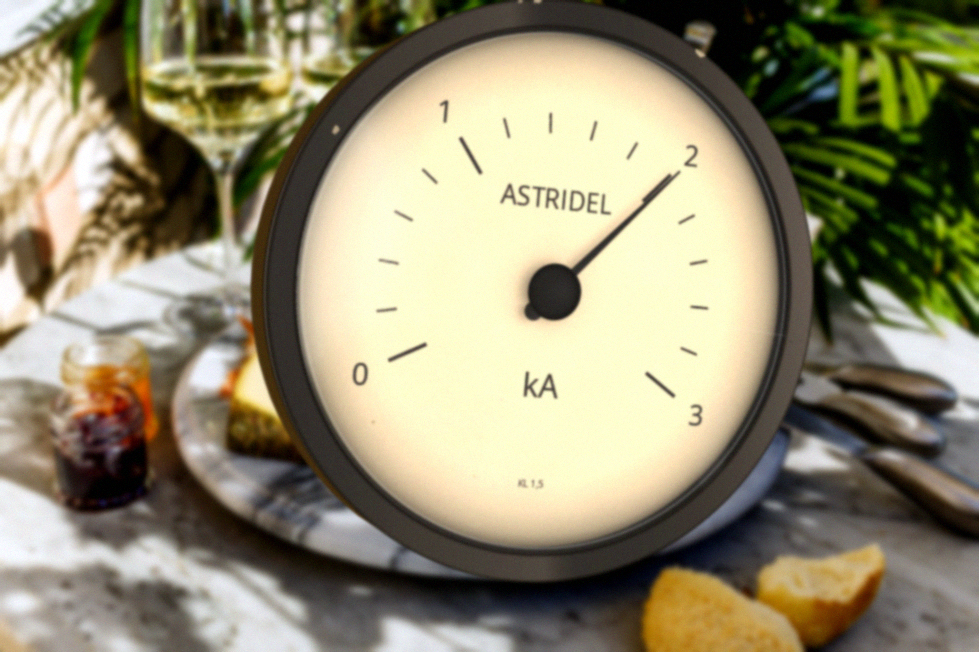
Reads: {"value": 2, "unit": "kA"}
